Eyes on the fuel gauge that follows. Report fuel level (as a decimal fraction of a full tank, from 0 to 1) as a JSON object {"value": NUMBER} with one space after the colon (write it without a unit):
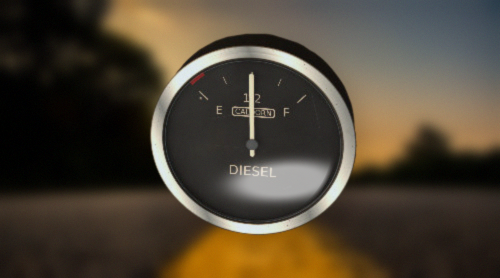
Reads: {"value": 0.5}
